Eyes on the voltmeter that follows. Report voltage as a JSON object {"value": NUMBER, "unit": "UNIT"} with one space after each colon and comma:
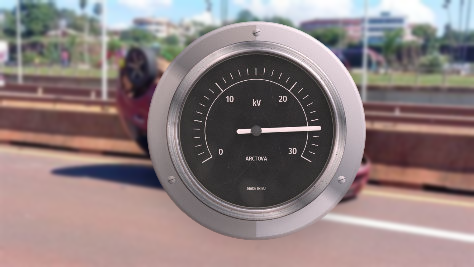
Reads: {"value": 26, "unit": "kV"}
